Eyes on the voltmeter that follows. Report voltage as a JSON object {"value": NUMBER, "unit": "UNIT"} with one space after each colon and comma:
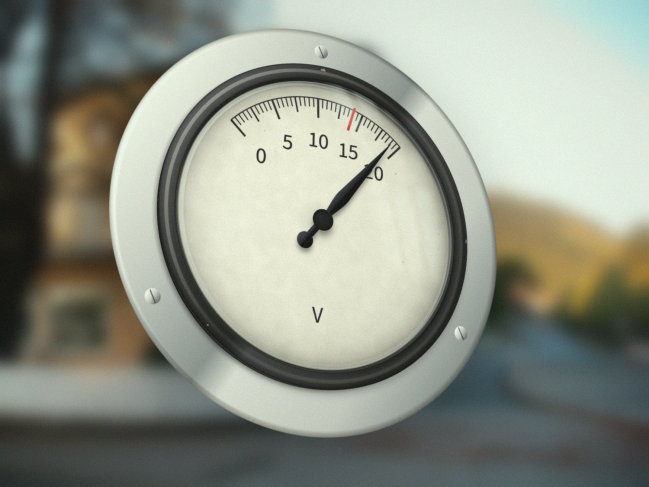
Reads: {"value": 19, "unit": "V"}
